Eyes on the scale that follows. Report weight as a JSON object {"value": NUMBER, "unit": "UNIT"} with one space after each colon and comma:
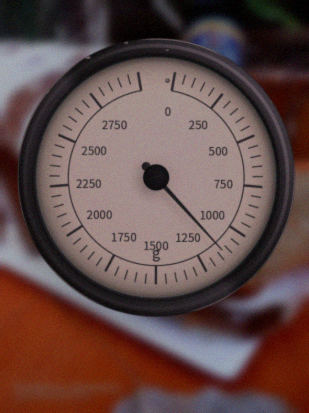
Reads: {"value": 1125, "unit": "g"}
